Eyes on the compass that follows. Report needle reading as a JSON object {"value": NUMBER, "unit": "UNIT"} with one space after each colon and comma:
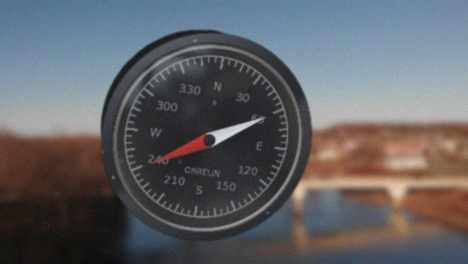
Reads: {"value": 240, "unit": "°"}
